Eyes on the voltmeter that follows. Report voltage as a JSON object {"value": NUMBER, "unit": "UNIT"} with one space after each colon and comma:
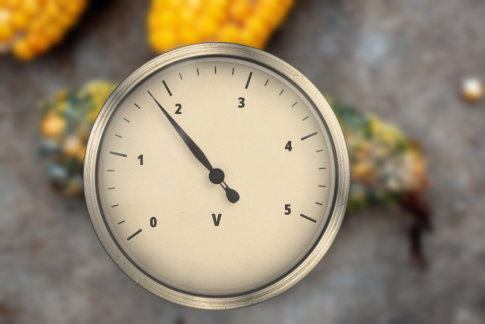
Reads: {"value": 1.8, "unit": "V"}
